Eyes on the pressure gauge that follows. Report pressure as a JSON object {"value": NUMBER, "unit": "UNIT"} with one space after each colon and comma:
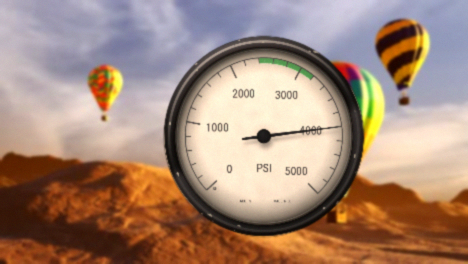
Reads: {"value": 4000, "unit": "psi"}
